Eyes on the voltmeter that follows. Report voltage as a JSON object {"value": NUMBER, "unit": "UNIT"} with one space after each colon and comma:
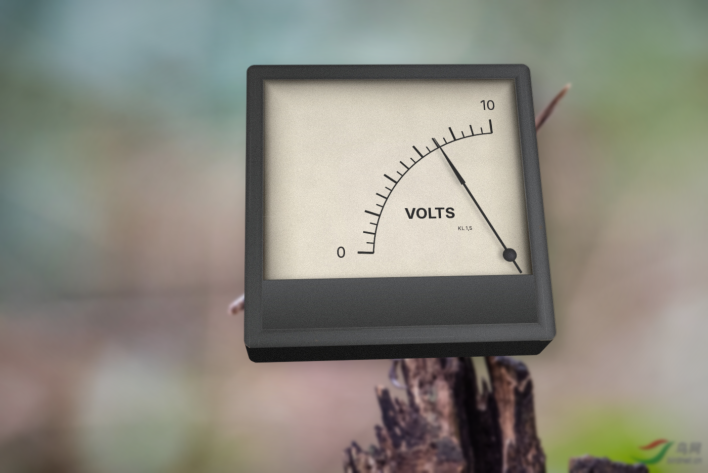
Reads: {"value": 7, "unit": "V"}
